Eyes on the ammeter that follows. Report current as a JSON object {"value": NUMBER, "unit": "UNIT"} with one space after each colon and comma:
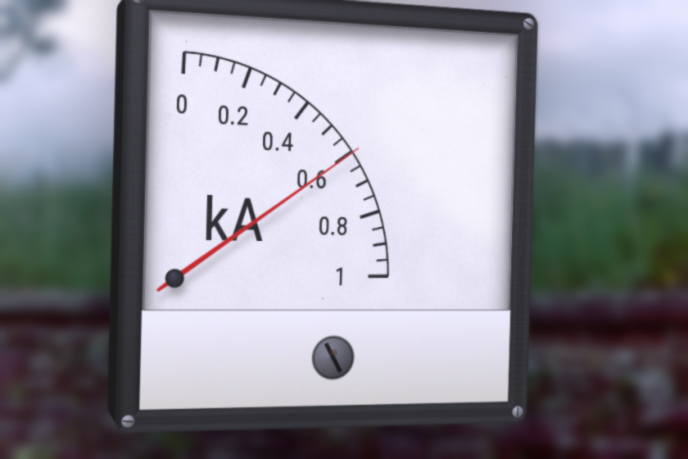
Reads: {"value": 0.6, "unit": "kA"}
